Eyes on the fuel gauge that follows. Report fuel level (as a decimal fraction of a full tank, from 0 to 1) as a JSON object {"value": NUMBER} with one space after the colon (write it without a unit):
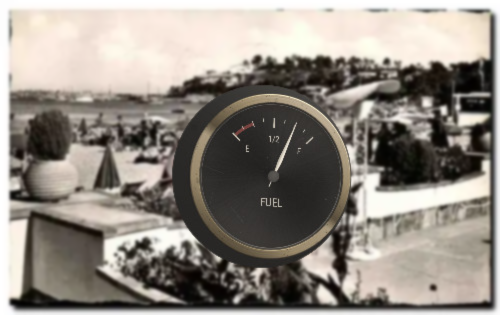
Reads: {"value": 0.75}
